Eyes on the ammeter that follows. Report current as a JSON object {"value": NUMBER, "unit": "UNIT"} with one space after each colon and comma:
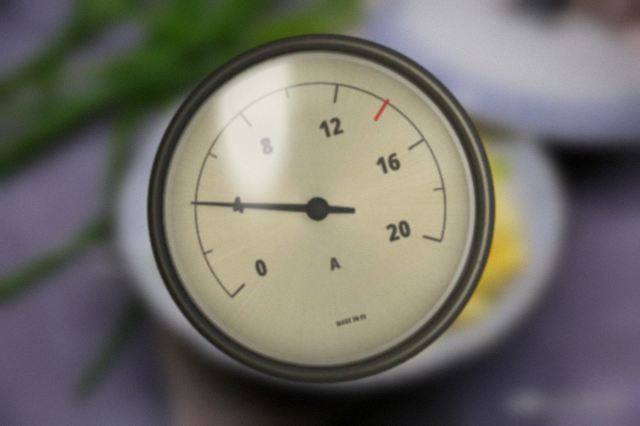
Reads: {"value": 4, "unit": "A"}
